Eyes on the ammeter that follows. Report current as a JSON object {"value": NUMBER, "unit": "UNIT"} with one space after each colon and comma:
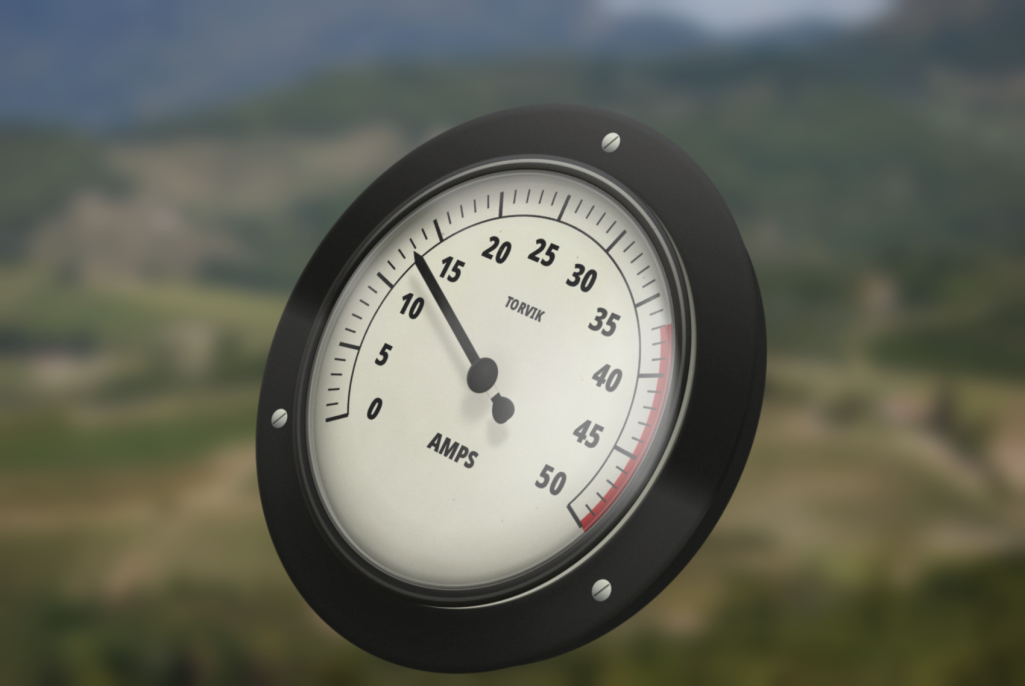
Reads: {"value": 13, "unit": "A"}
